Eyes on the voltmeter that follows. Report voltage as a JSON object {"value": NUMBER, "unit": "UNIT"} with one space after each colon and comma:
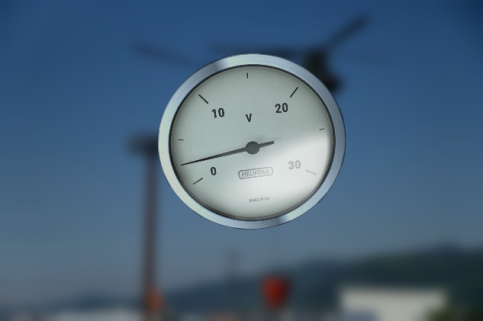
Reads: {"value": 2.5, "unit": "V"}
